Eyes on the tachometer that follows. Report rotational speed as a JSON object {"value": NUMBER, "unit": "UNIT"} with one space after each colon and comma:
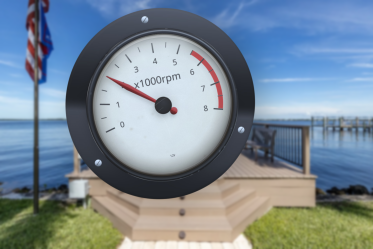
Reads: {"value": 2000, "unit": "rpm"}
